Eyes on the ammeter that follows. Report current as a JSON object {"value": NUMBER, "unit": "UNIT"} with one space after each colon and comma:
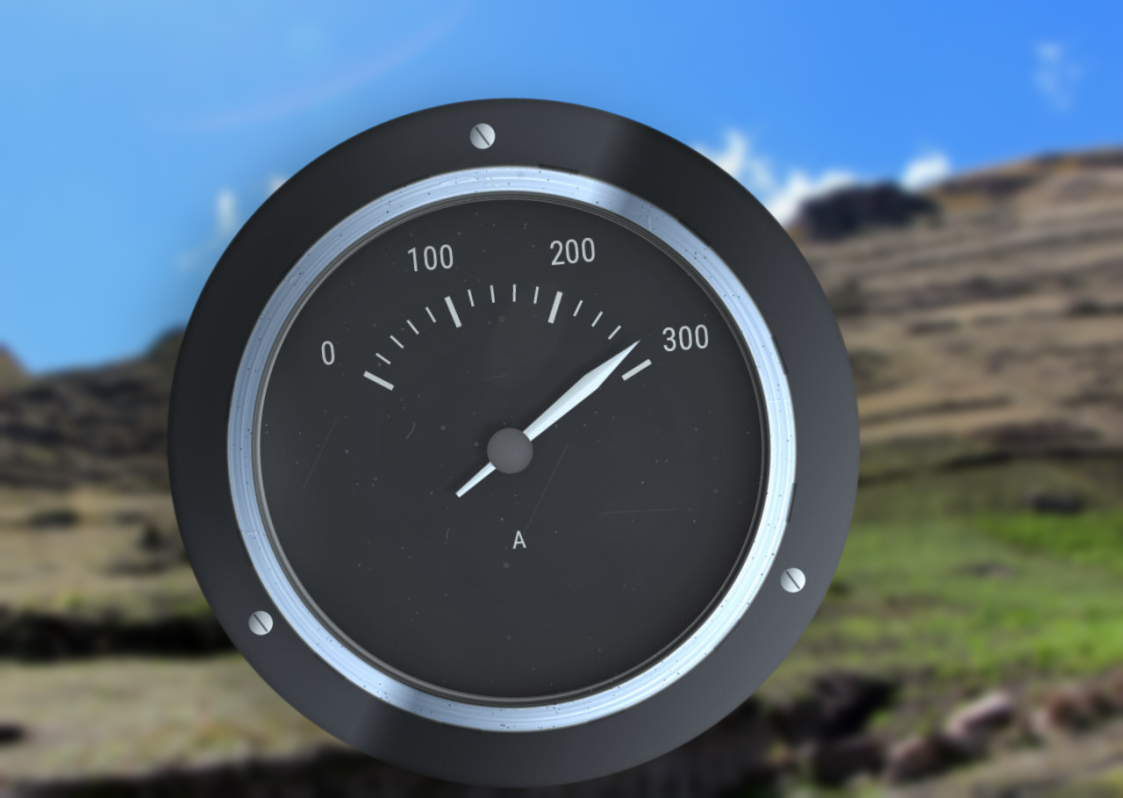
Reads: {"value": 280, "unit": "A"}
